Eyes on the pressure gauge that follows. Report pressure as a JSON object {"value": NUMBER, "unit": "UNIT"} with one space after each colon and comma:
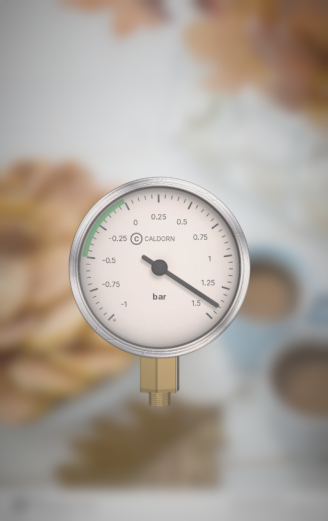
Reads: {"value": 1.4, "unit": "bar"}
